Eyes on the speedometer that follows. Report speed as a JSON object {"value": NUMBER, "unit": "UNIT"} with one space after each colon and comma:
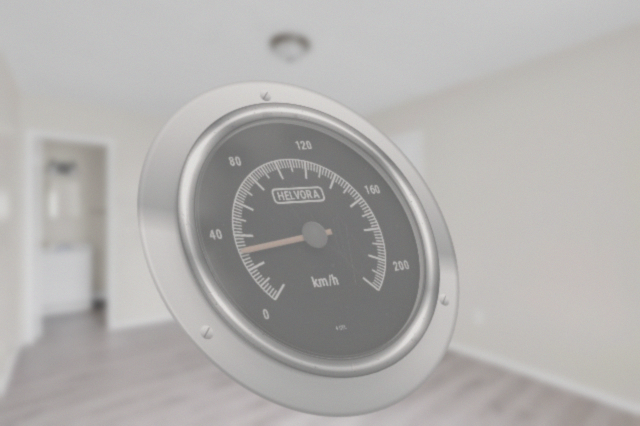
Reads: {"value": 30, "unit": "km/h"}
